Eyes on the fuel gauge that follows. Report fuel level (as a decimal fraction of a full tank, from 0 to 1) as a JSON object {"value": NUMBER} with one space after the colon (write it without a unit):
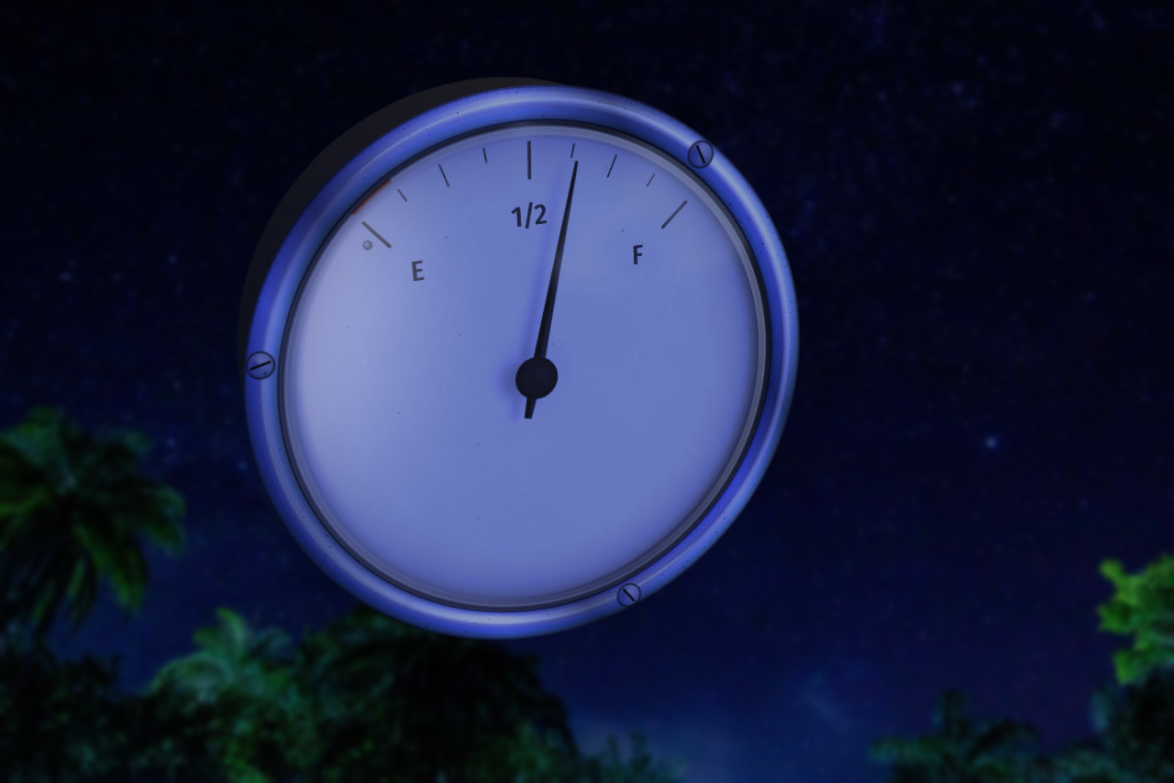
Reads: {"value": 0.625}
